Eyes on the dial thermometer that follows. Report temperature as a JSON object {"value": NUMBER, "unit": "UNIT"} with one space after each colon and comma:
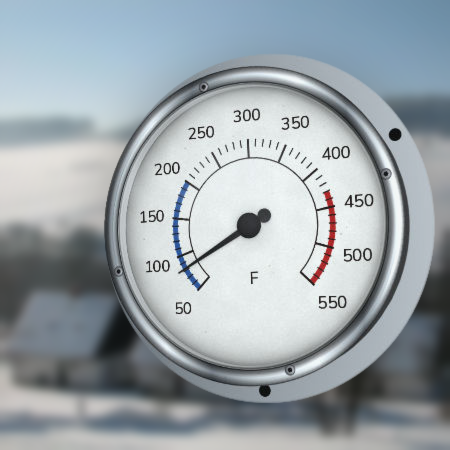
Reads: {"value": 80, "unit": "°F"}
